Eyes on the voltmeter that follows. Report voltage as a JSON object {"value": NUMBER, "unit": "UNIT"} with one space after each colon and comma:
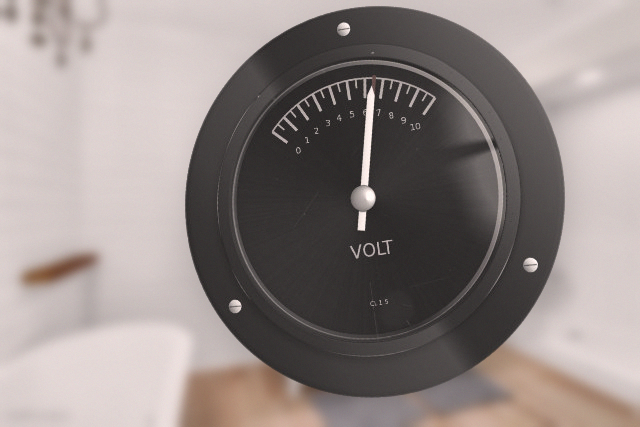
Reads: {"value": 6.5, "unit": "V"}
